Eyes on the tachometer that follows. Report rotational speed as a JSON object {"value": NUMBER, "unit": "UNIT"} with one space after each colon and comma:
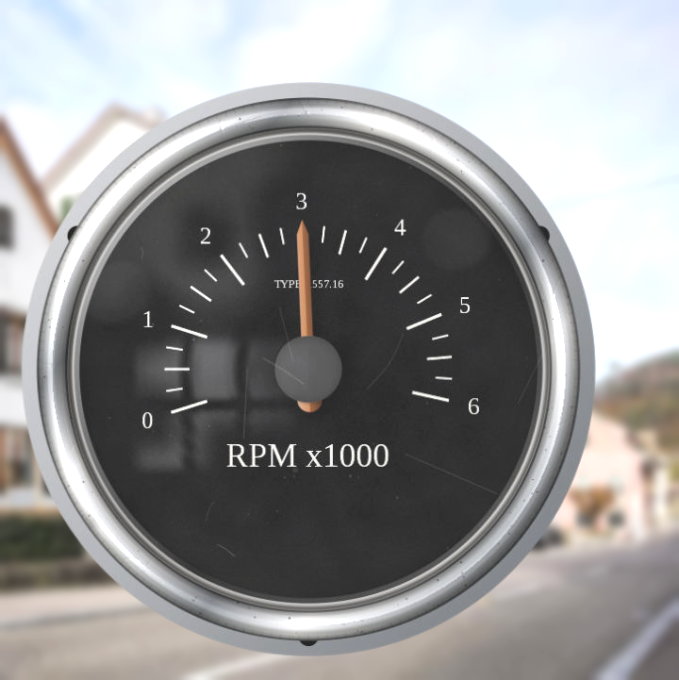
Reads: {"value": 3000, "unit": "rpm"}
